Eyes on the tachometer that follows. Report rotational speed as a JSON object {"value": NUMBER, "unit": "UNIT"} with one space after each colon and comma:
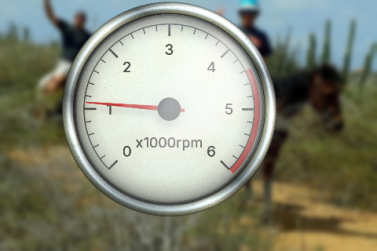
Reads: {"value": 1100, "unit": "rpm"}
